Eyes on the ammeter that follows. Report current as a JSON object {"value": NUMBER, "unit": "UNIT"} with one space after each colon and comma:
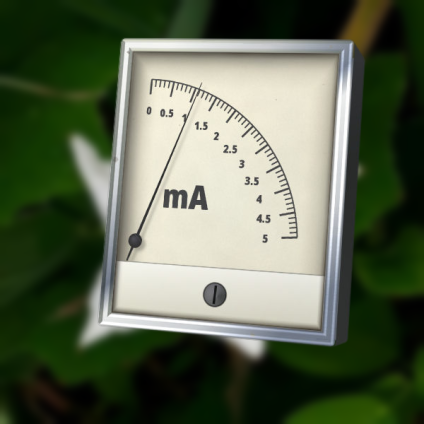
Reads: {"value": 1.1, "unit": "mA"}
